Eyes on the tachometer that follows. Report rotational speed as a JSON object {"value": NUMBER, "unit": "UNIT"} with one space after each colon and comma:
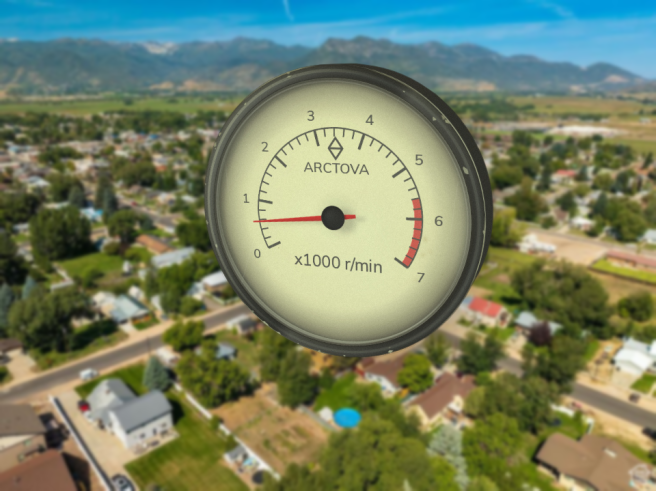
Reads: {"value": 600, "unit": "rpm"}
